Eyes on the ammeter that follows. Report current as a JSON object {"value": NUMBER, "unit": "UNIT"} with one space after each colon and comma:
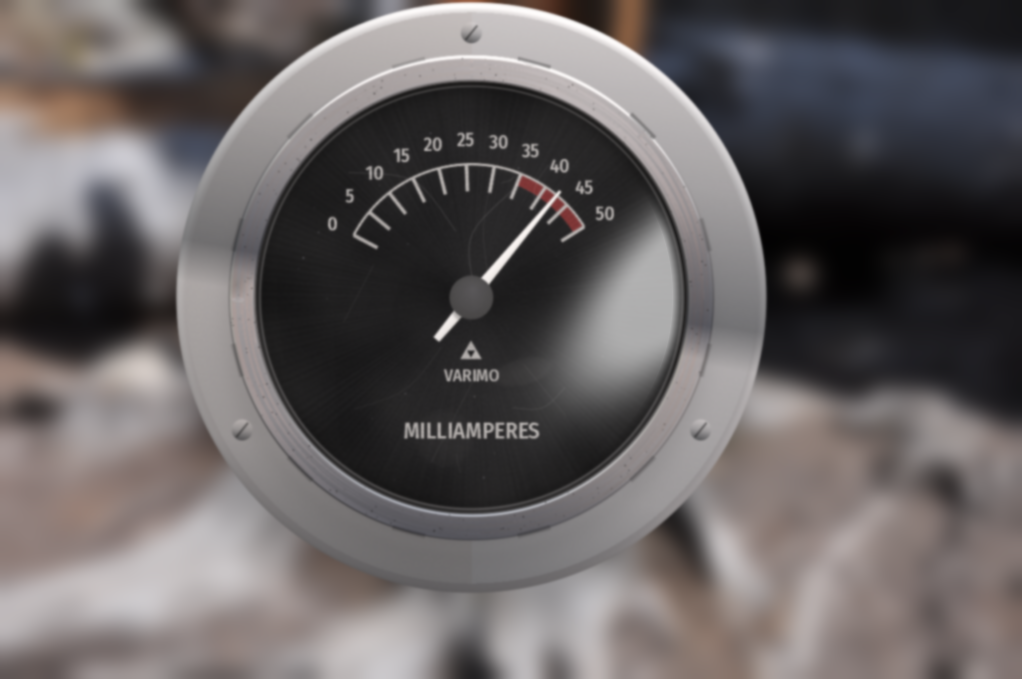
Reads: {"value": 42.5, "unit": "mA"}
